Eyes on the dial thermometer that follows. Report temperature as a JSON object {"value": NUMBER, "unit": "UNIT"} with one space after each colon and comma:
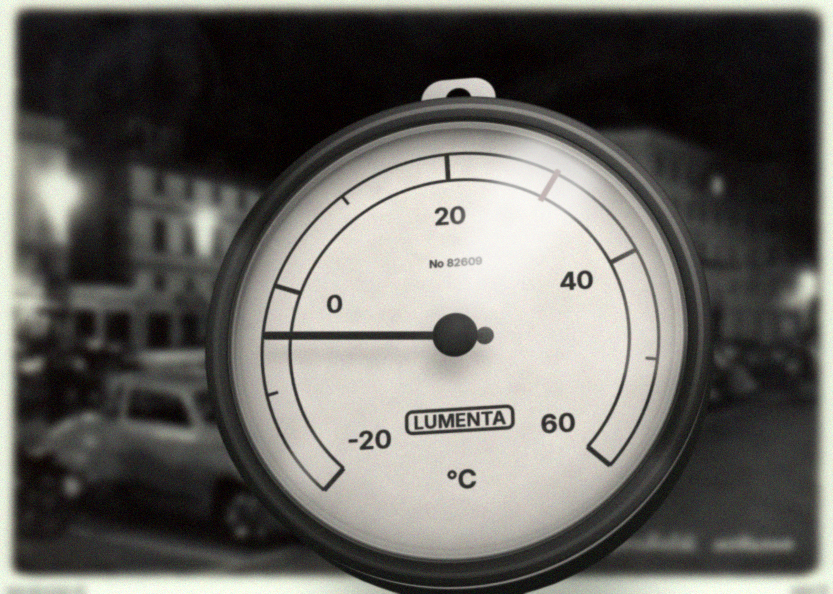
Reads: {"value": -5, "unit": "°C"}
